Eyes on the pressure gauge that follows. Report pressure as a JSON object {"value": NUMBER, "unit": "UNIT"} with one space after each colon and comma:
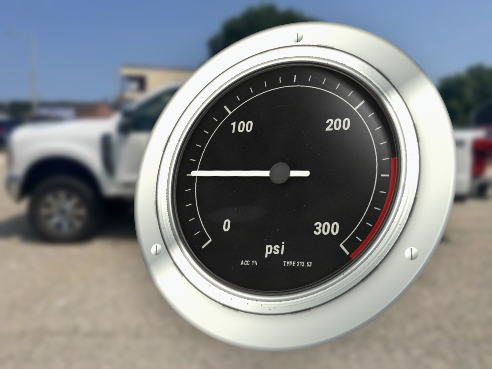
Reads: {"value": 50, "unit": "psi"}
